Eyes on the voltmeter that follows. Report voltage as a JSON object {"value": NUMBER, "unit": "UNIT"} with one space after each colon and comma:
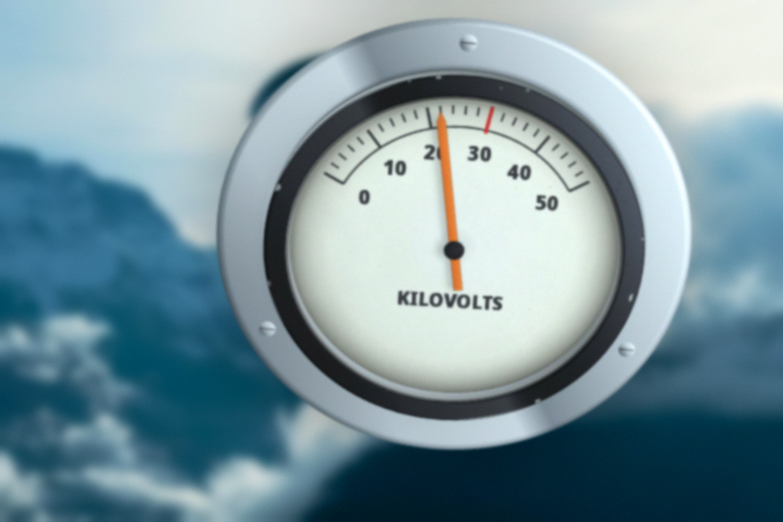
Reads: {"value": 22, "unit": "kV"}
